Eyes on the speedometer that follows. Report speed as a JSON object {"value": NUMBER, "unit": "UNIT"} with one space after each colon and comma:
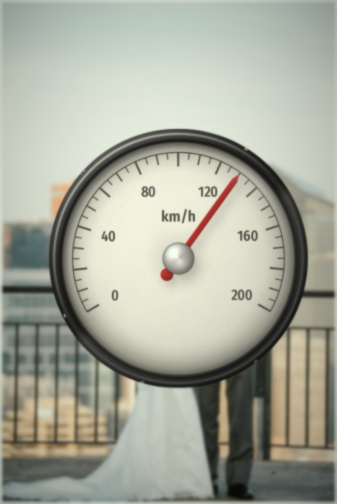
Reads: {"value": 130, "unit": "km/h"}
